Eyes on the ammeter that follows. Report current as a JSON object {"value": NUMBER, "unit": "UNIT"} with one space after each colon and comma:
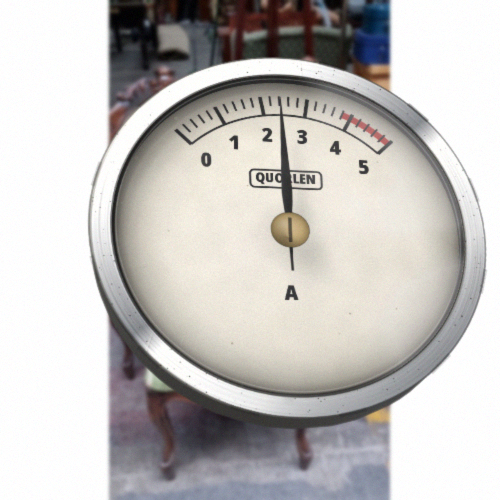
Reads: {"value": 2.4, "unit": "A"}
